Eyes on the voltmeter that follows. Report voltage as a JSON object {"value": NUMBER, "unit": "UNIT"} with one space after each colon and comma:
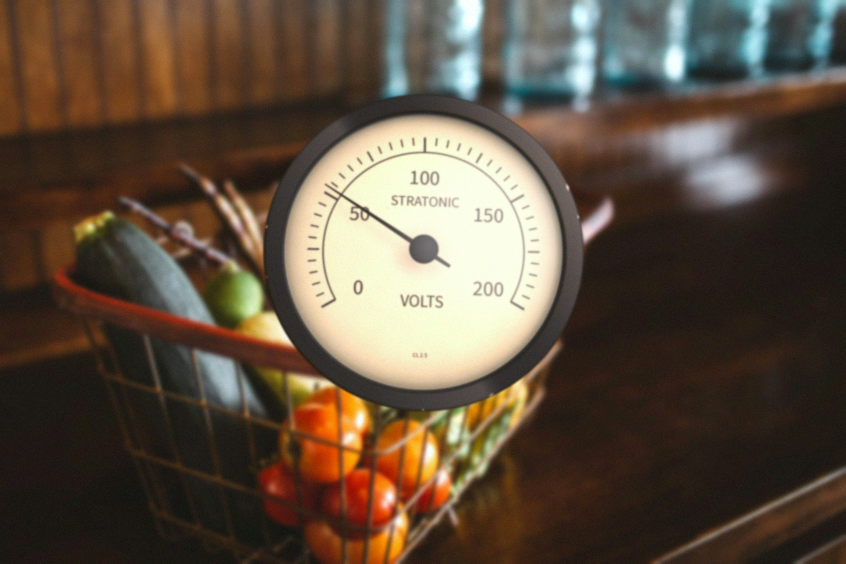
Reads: {"value": 52.5, "unit": "V"}
